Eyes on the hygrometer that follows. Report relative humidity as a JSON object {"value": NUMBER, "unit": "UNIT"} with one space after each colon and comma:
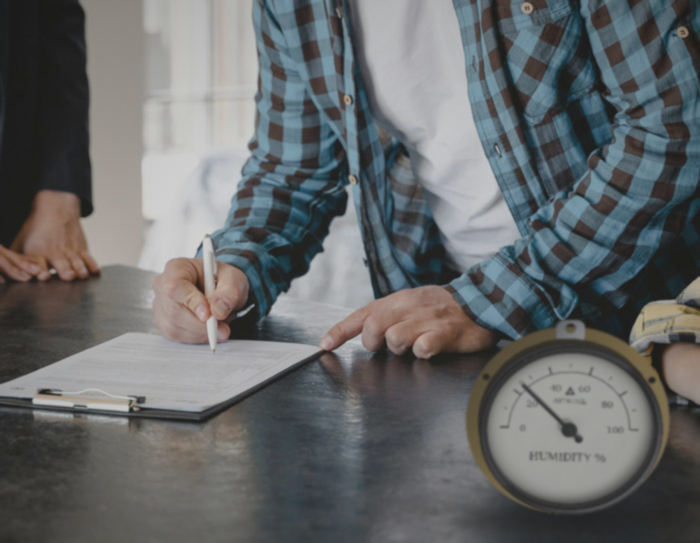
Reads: {"value": 25, "unit": "%"}
